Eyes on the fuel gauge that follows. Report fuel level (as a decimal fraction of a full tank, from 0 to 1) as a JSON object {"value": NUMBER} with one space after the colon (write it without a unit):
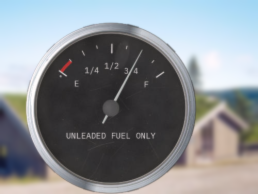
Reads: {"value": 0.75}
